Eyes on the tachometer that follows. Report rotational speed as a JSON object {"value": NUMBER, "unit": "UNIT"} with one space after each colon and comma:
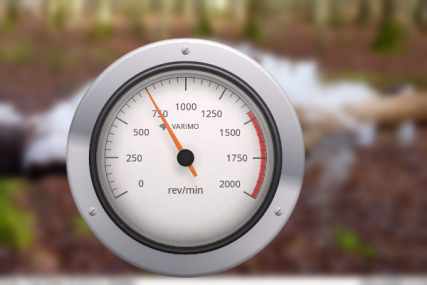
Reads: {"value": 750, "unit": "rpm"}
